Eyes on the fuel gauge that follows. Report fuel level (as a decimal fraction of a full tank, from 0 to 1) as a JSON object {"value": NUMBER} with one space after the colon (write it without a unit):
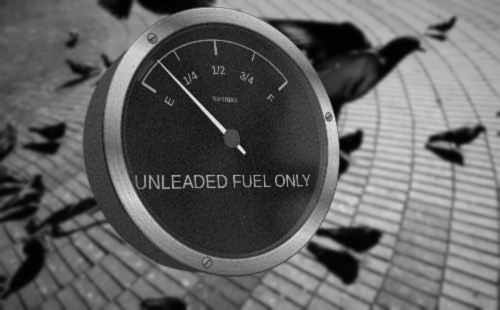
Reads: {"value": 0.125}
